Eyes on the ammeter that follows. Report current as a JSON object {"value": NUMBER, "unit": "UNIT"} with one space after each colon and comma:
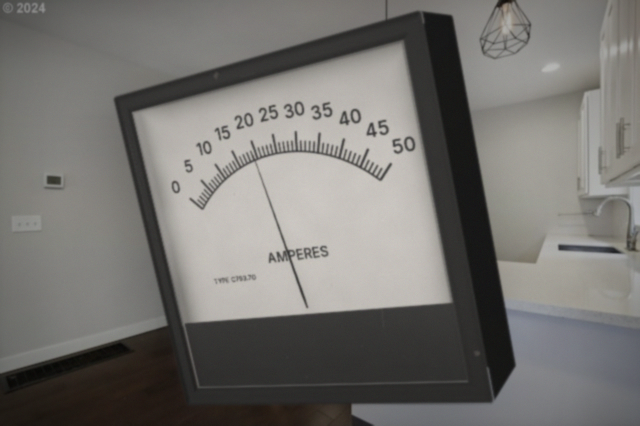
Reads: {"value": 20, "unit": "A"}
